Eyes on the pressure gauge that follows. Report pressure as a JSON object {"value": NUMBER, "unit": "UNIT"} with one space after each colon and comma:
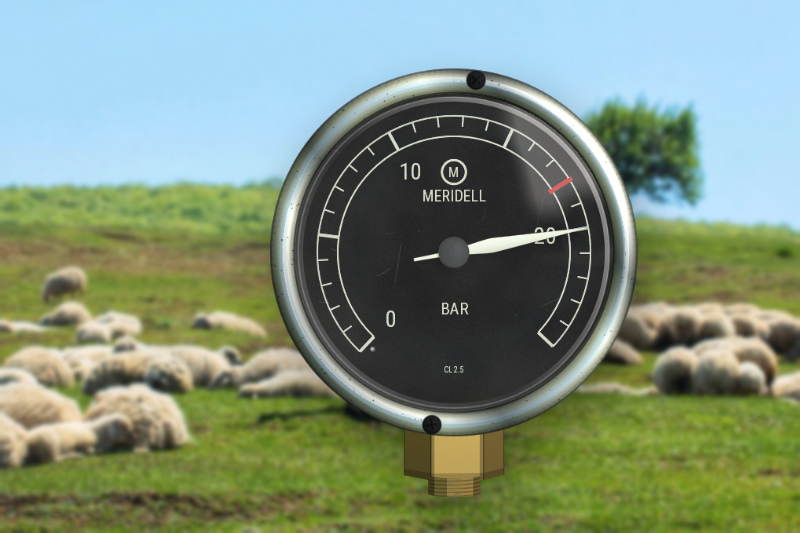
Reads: {"value": 20, "unit": "bar"}
